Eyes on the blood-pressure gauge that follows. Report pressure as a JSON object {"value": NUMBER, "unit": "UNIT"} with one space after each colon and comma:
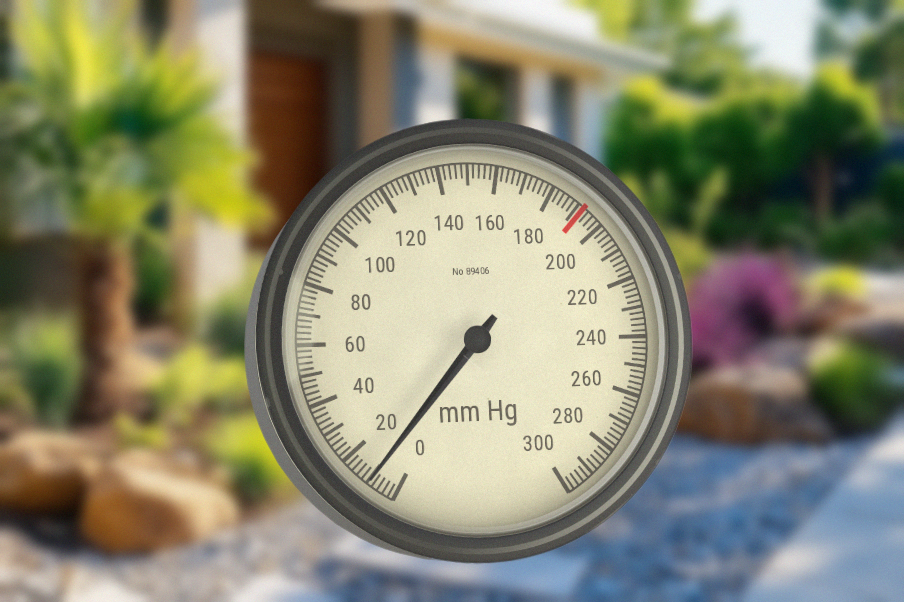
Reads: {"value": 10, "unit": "mmHg"}
